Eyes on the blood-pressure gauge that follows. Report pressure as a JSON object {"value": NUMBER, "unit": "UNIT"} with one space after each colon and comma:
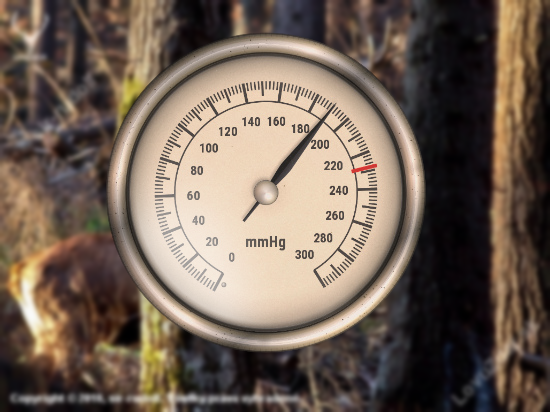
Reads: {"value": 190, "unit": "mmHg"}
